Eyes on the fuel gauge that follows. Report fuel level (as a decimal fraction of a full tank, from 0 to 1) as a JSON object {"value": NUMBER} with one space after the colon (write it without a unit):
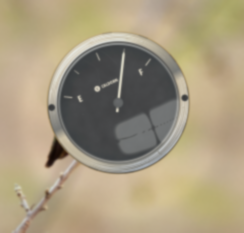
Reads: {"value": 0.75}
